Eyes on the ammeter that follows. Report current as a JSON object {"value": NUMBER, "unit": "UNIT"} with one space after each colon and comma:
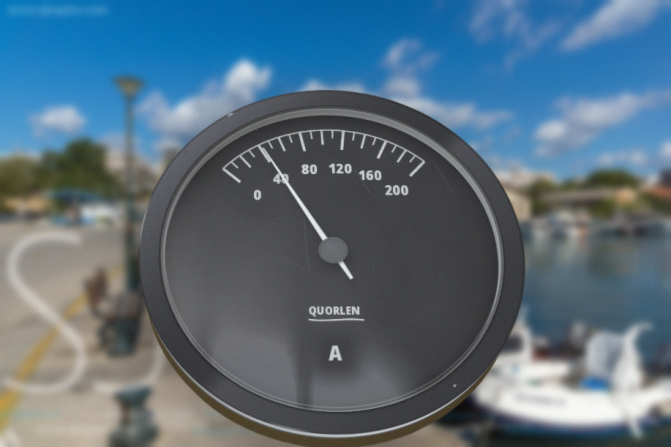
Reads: {"value": 40, "unit": "A"}
